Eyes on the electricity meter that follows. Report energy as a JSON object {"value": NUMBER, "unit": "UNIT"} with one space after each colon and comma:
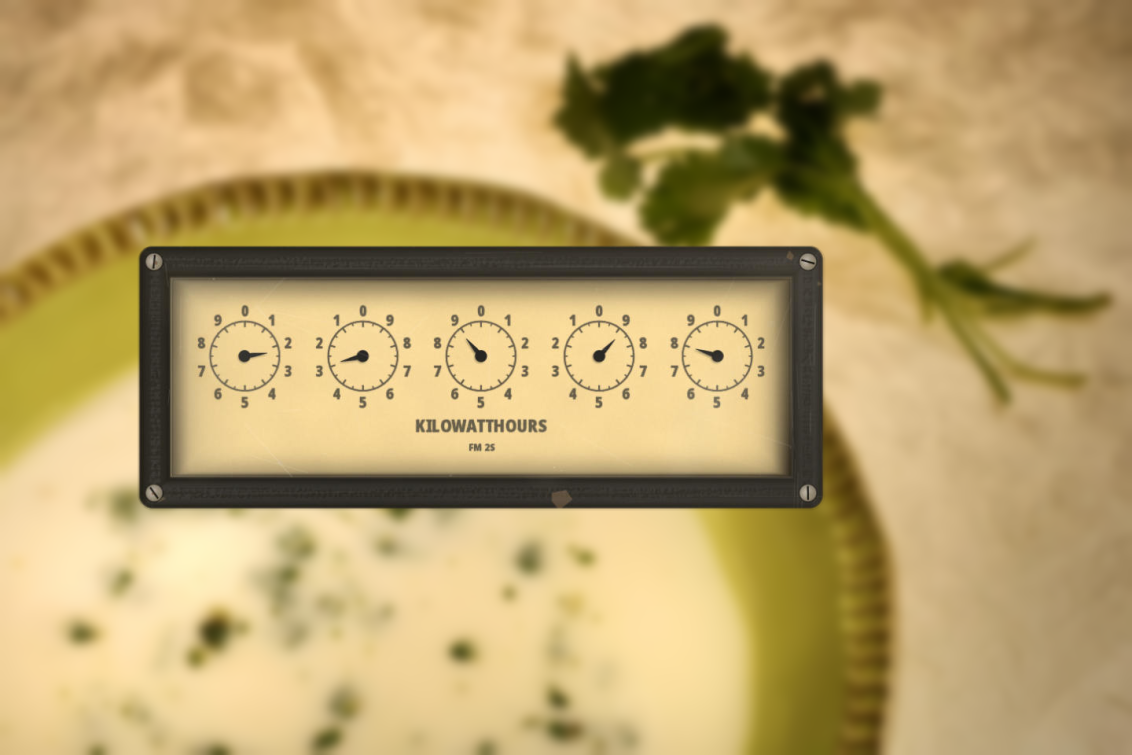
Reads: {"value": 22888, "unit": "kWh"}
